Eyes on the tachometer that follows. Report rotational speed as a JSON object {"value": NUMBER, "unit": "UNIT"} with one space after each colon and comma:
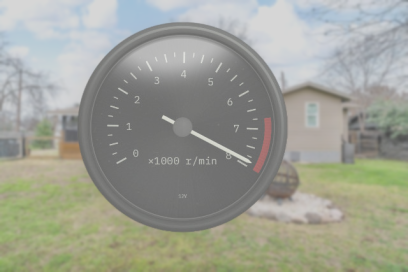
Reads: {"value": 7875, "unit": "rpm"}
